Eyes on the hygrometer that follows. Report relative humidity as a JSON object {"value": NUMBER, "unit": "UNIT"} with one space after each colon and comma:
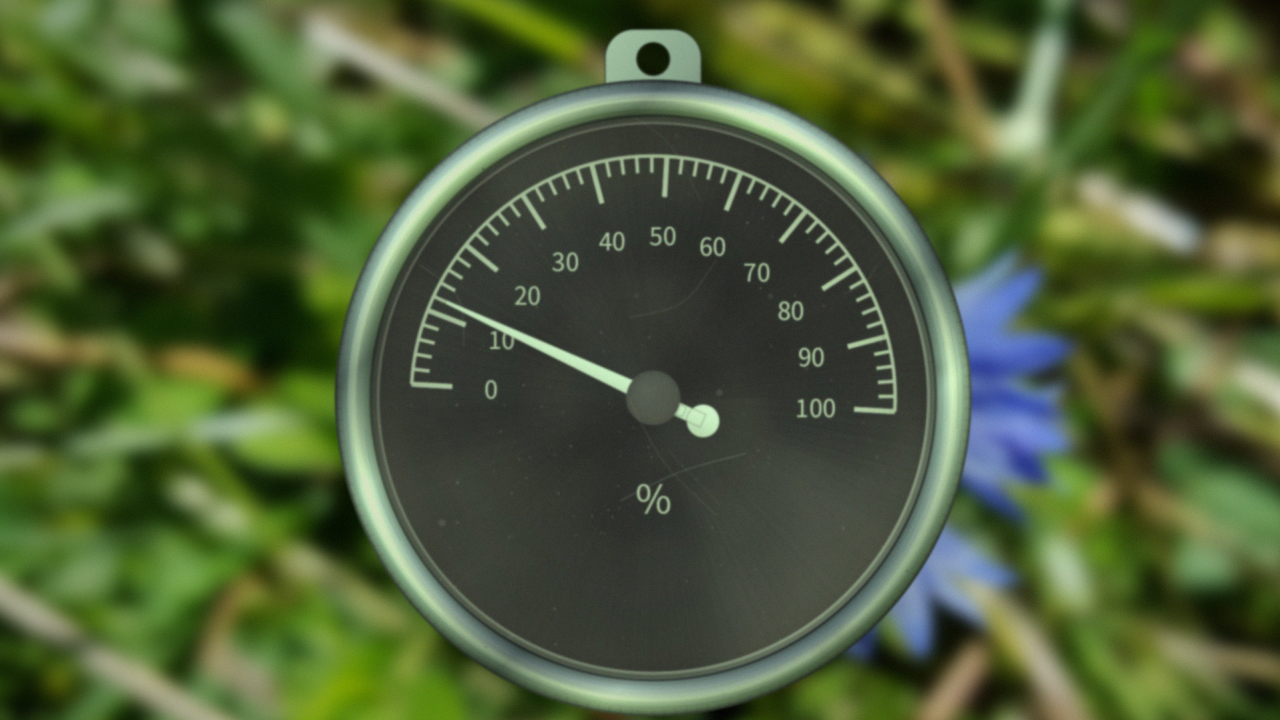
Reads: {"value": 12, "unit": "%"}
